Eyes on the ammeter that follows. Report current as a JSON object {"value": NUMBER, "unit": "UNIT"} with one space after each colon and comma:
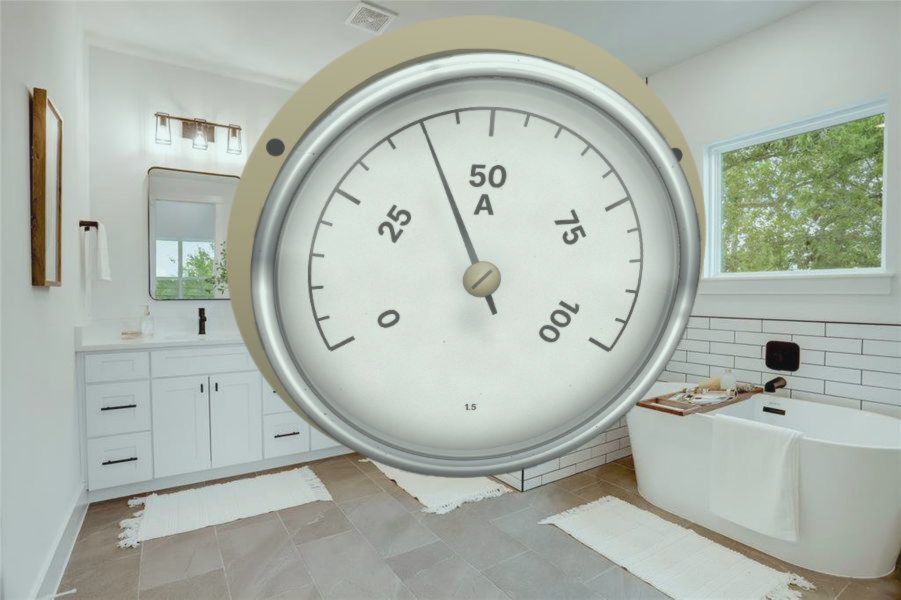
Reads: {"value": 40, "unit": "A"}
